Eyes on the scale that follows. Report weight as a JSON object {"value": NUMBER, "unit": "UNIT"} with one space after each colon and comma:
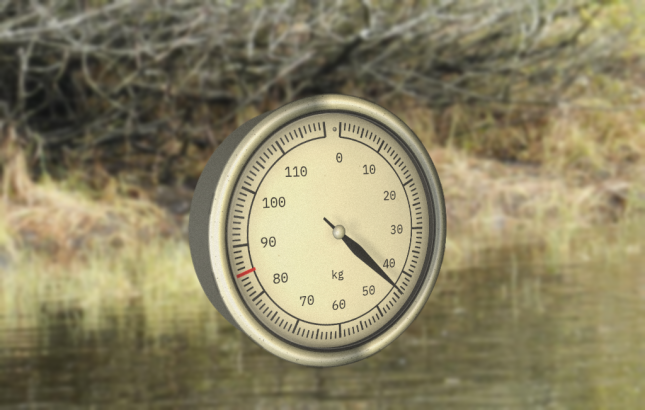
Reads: {"value": 44, "unit": "kg"}
